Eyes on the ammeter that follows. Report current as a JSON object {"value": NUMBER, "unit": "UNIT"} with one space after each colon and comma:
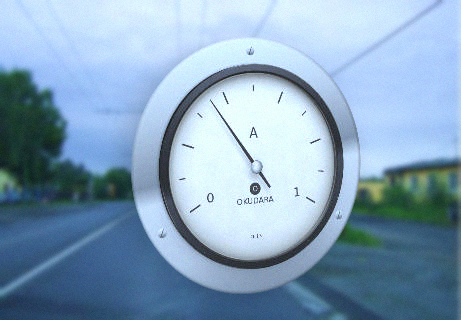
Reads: {"value": 0.35, "unit": "A"}
